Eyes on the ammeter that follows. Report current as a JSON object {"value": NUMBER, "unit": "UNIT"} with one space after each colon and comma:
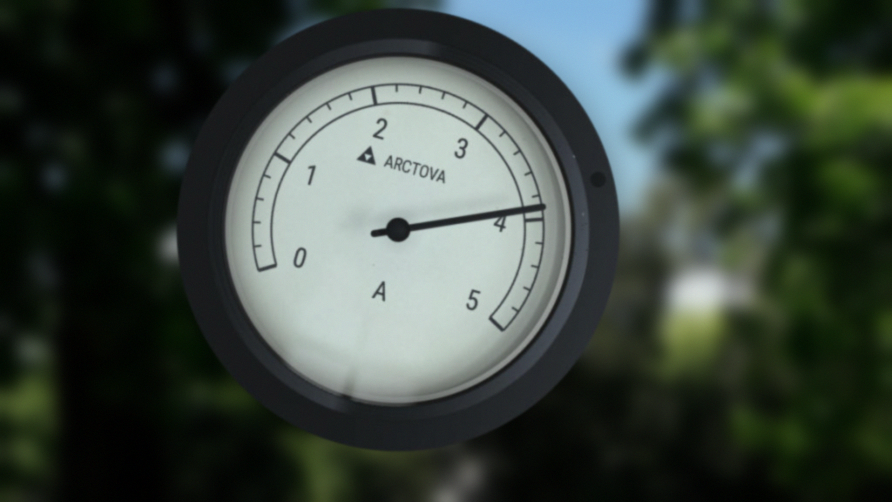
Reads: {"value": 3.9, "unit": "A"}
